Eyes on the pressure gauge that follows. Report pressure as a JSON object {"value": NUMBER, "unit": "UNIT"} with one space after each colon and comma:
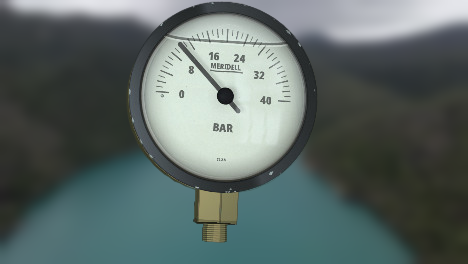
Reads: {"value": 10, "unit": "bar"}
